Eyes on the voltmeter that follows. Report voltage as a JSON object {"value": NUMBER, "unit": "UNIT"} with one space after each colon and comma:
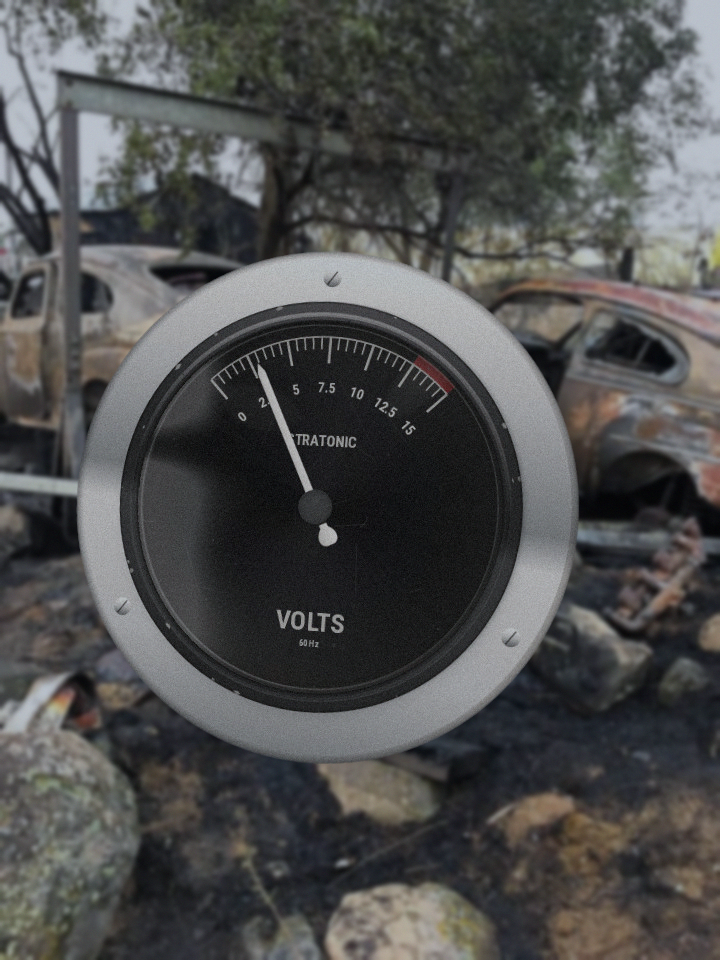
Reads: {"value": 3, "unit": "V"}
